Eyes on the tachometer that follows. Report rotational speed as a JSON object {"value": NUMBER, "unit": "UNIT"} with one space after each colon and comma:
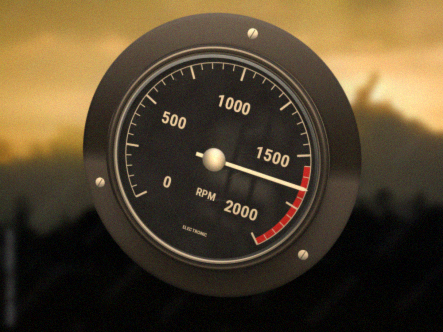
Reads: {"value": 1650, "unit": "rpm"}
